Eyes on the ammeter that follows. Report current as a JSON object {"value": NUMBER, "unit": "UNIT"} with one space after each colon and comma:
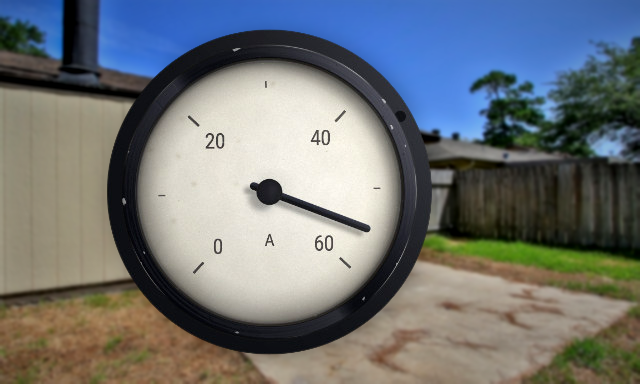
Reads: {"value": 55, "unit": "A"}
